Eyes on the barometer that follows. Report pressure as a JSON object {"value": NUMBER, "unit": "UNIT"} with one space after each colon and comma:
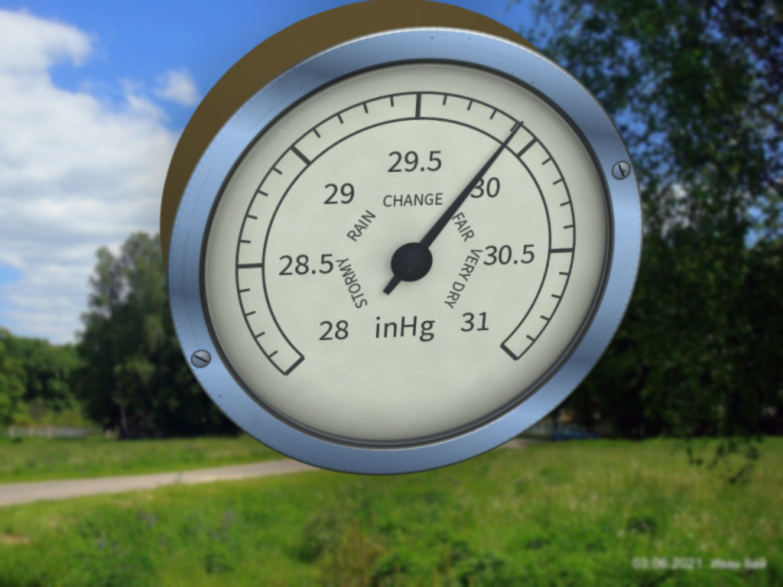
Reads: {"value": 29.9, "unit": "inHg"}
